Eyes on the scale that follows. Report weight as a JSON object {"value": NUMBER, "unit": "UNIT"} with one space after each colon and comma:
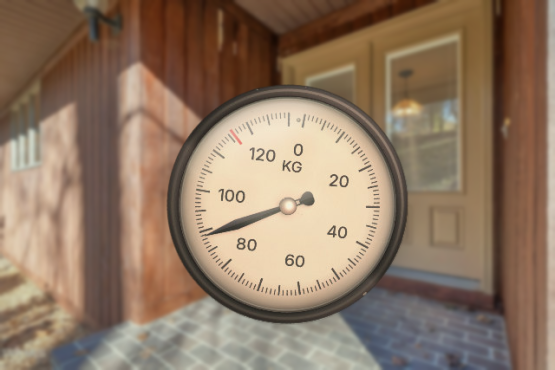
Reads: {"value": 89, "unit": "kg"}
